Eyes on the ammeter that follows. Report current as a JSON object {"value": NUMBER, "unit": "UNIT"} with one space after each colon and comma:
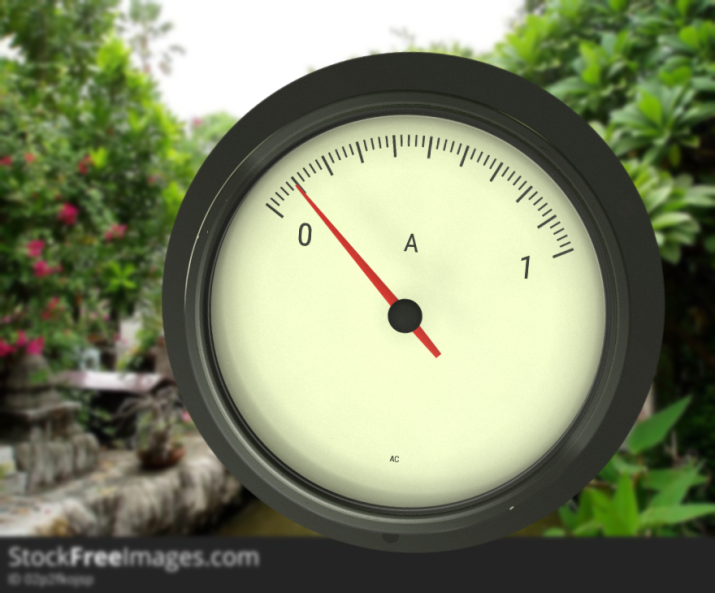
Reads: {"value": 0.1, "unit": "A"}
